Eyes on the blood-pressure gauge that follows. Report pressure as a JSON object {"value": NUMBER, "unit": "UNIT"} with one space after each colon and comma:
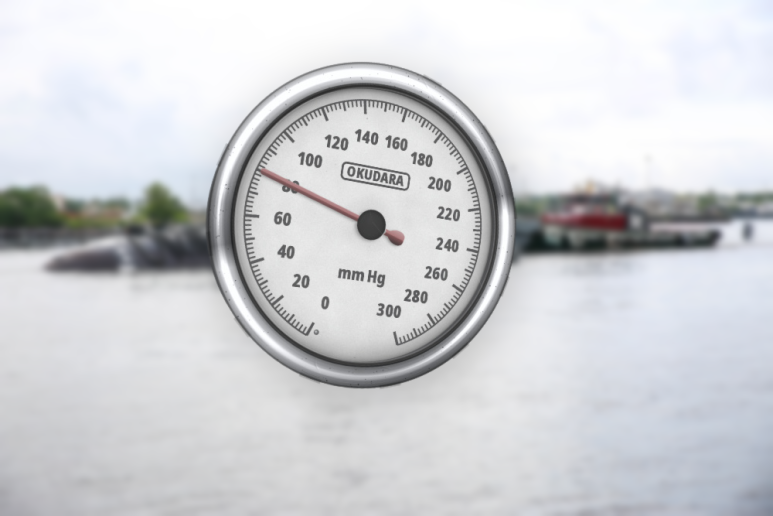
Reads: {"value": 80, "unit": "mmHg"}
